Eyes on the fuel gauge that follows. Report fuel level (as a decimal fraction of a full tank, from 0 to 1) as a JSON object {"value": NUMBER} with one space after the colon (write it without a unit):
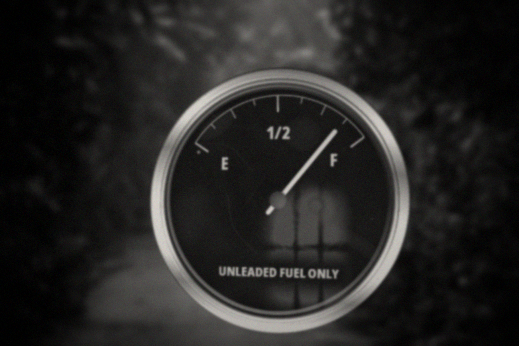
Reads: {"value": 0.875}
